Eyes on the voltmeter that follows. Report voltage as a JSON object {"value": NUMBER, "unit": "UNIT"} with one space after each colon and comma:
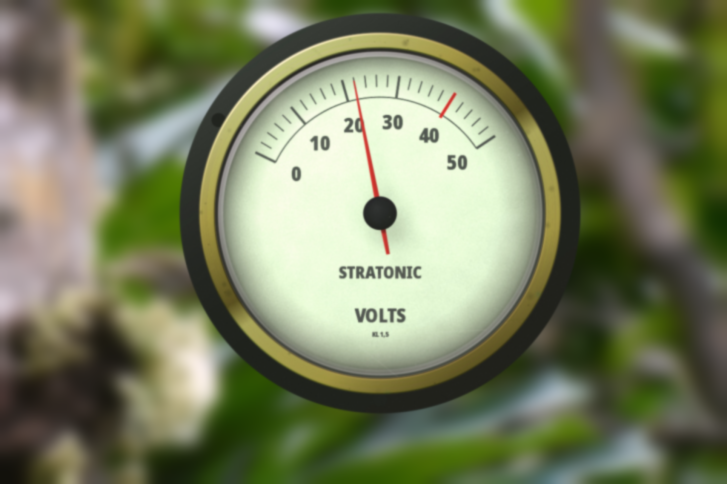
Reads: {"value": 22, "unit": "V"}
